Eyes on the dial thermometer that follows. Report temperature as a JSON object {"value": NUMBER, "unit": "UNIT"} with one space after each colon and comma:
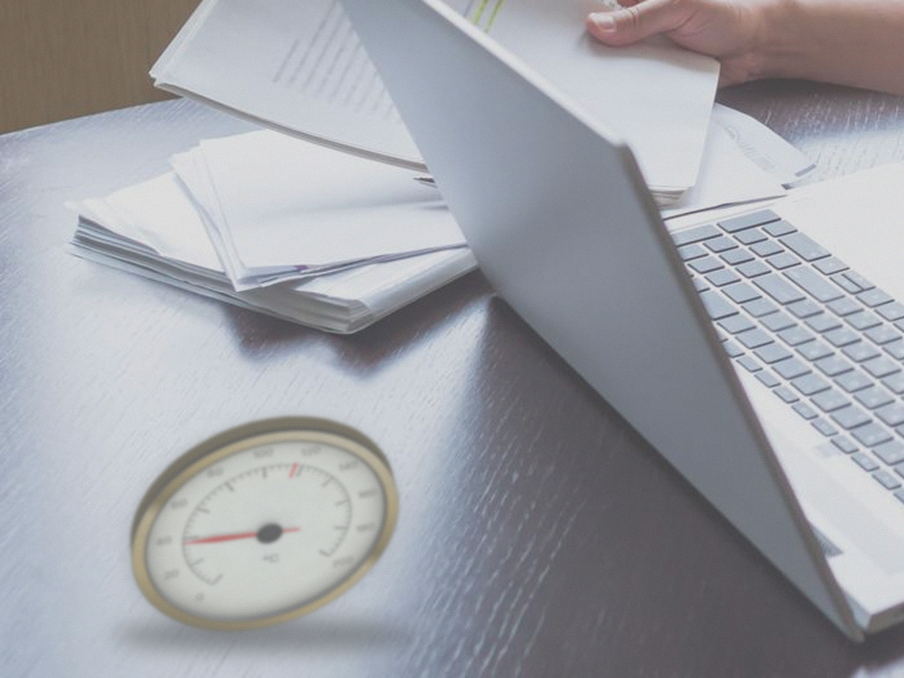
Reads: {"value": 40, "unit": "°C"}
